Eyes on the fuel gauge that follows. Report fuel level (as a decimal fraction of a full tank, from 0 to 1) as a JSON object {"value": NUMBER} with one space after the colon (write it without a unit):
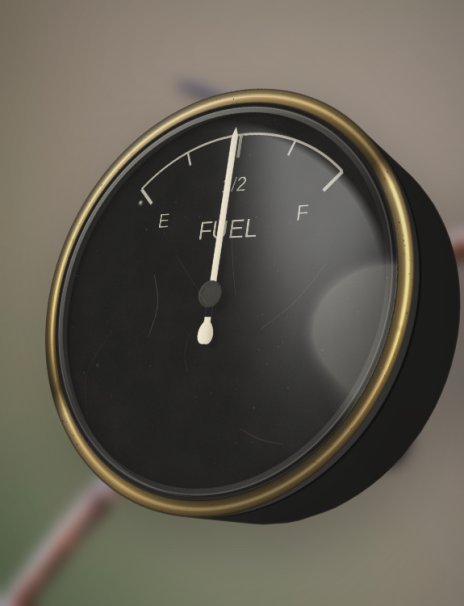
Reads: {"value": 0.5}
